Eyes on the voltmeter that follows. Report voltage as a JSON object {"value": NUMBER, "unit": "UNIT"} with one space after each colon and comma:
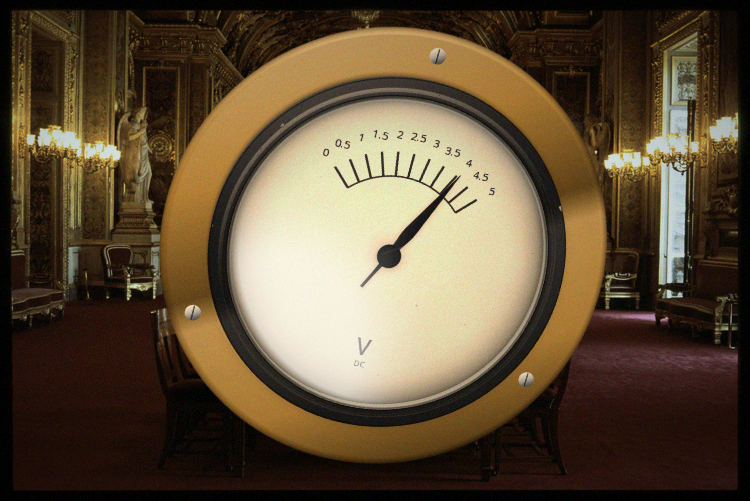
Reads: {"value": 4, "unit": "V"}
